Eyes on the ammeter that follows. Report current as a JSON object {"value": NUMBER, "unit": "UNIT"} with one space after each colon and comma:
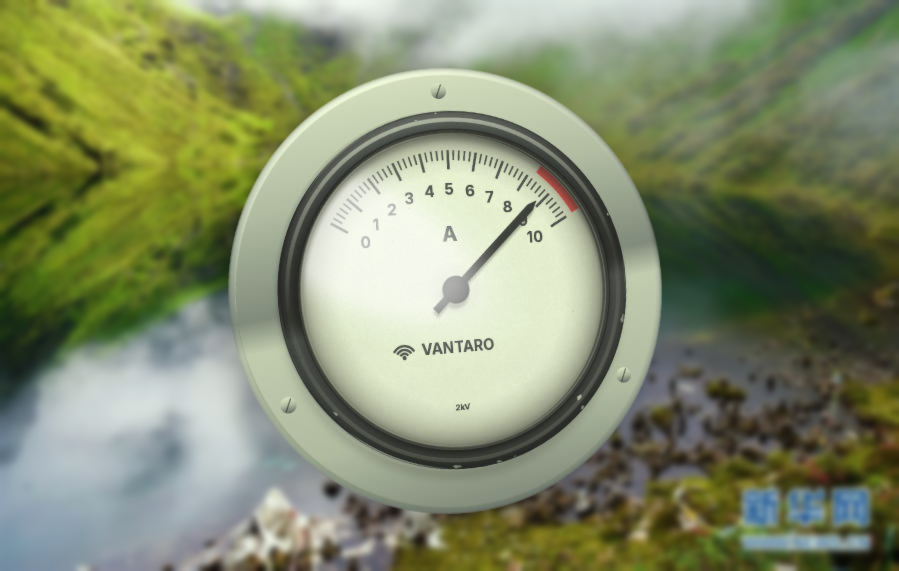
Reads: {"value": 8.8, "unit": "A"}
